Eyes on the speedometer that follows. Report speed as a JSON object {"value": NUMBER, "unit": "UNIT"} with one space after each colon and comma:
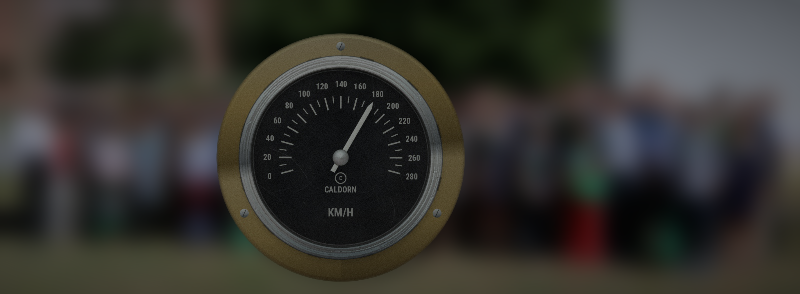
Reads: {"value": 180, "unit": "km/h"}
